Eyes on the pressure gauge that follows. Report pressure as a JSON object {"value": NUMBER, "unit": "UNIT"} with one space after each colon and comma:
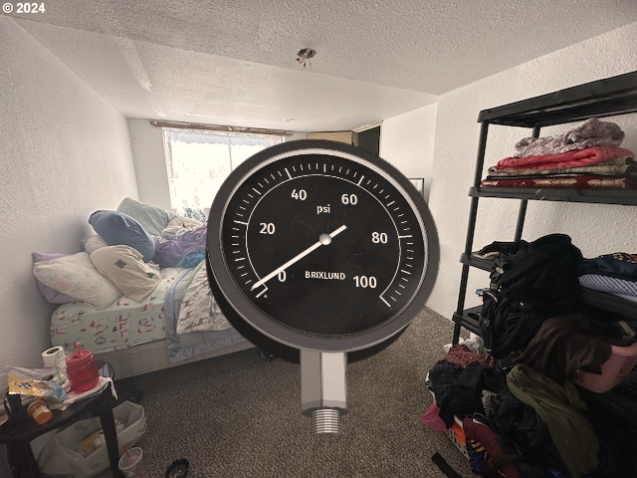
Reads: {"value": 2, "unit": "psi"}
